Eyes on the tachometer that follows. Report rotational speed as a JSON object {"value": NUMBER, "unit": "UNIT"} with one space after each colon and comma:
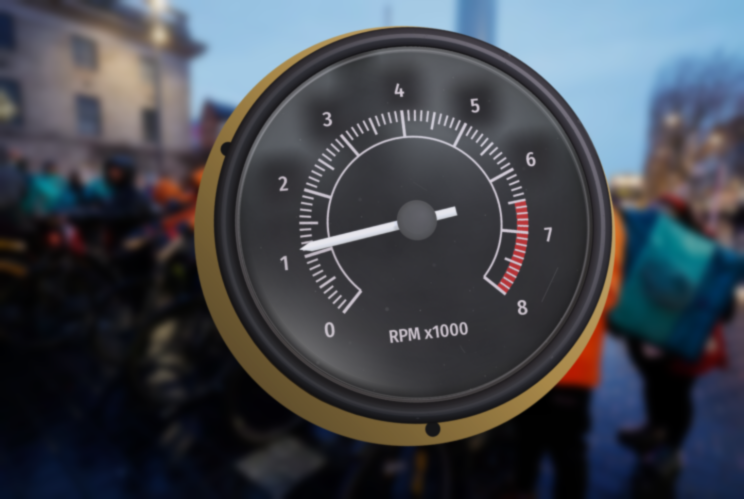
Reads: {"value": 1100, "unit": "rpm"}
